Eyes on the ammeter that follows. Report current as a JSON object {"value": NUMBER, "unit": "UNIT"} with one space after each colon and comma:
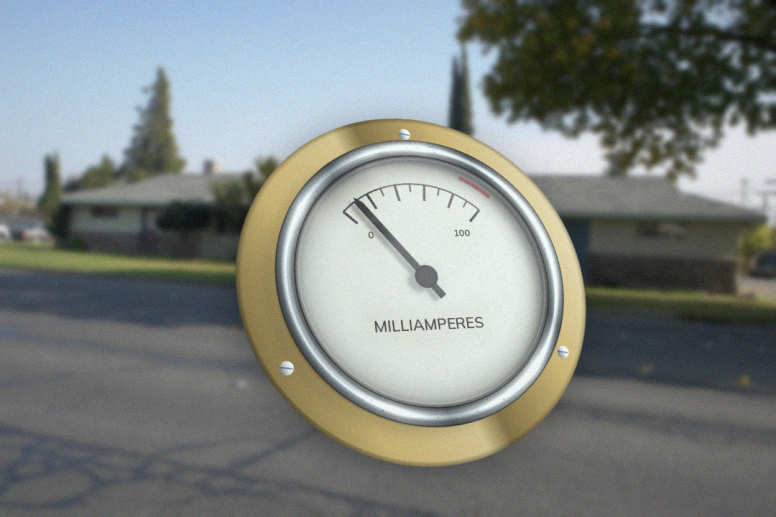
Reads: {"value": 10, "unit": "mA"}
